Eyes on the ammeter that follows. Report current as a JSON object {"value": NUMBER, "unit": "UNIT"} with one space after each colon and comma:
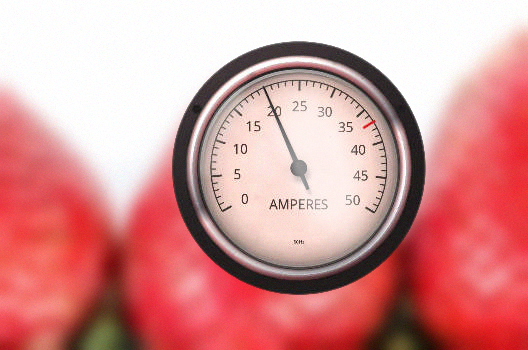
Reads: {"value": 20, "unit": "A"}
